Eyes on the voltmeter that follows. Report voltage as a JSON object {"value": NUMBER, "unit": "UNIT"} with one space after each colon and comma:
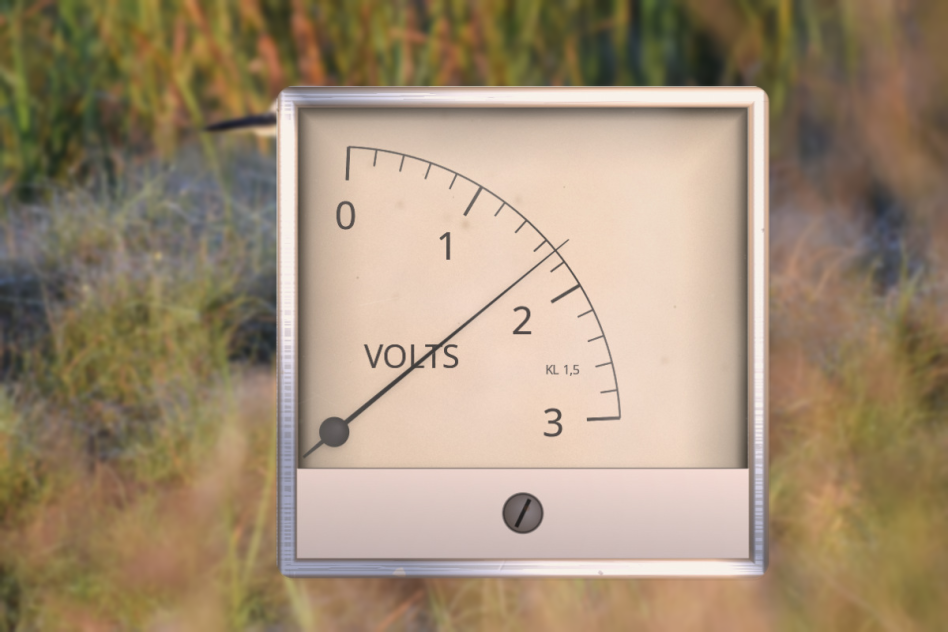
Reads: {"value": 1.7, "unit": "V"}
